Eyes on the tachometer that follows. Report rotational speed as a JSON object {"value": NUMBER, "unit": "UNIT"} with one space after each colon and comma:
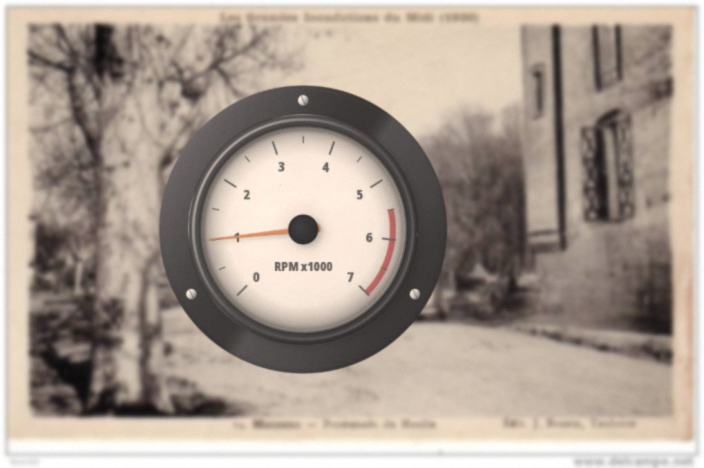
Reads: {"value": 1000, "unit": "rpm"}
